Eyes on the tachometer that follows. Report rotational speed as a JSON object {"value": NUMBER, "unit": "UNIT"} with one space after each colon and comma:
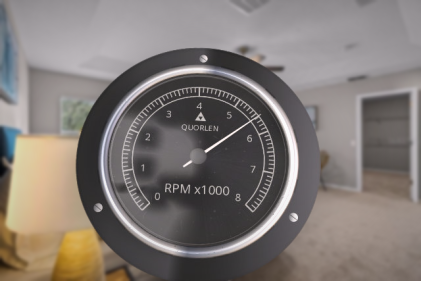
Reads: {"value": 5600, "unit": "rpm"}
